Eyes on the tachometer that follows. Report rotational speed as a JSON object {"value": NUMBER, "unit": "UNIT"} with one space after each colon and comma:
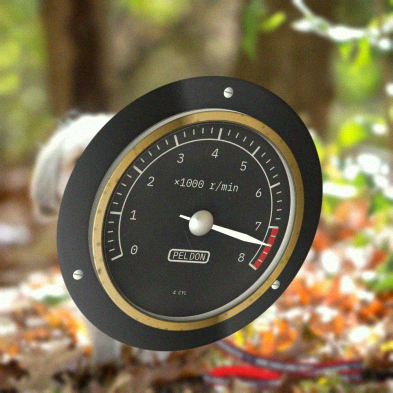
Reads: {"value": 7400, "unit": "rpm"}
